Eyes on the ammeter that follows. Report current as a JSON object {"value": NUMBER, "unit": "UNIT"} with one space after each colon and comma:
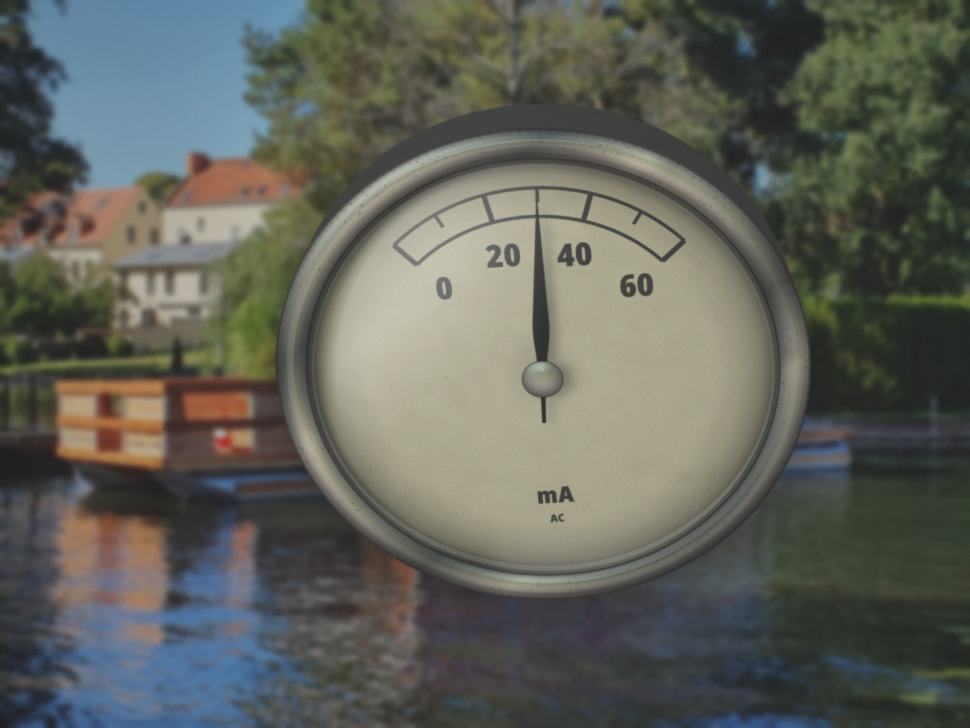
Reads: {"value": 30, "unit": "mA"}
